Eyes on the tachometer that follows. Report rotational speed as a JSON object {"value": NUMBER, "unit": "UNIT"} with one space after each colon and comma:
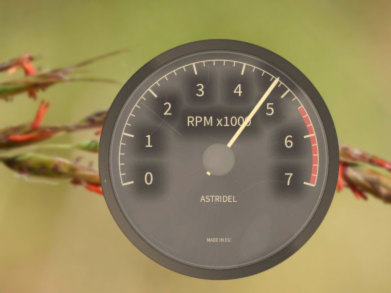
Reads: {"value": 4700, "unit": "rpm"}
